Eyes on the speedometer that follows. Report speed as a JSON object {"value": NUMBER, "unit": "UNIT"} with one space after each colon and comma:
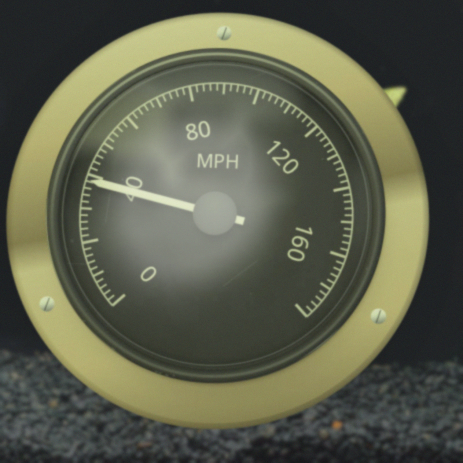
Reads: {"value": 38, "unit": "mph"}
